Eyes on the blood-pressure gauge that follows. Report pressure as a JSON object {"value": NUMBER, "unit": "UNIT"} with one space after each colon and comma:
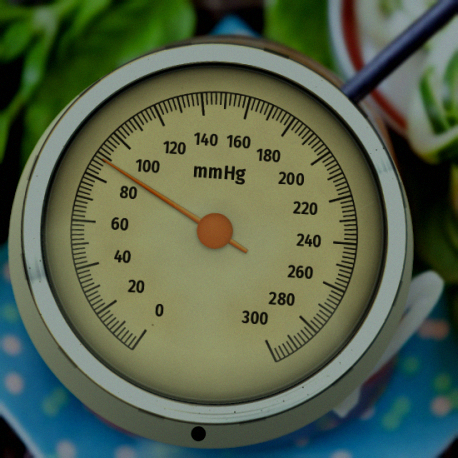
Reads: {"value": 88, "unit": "mmHg"}
